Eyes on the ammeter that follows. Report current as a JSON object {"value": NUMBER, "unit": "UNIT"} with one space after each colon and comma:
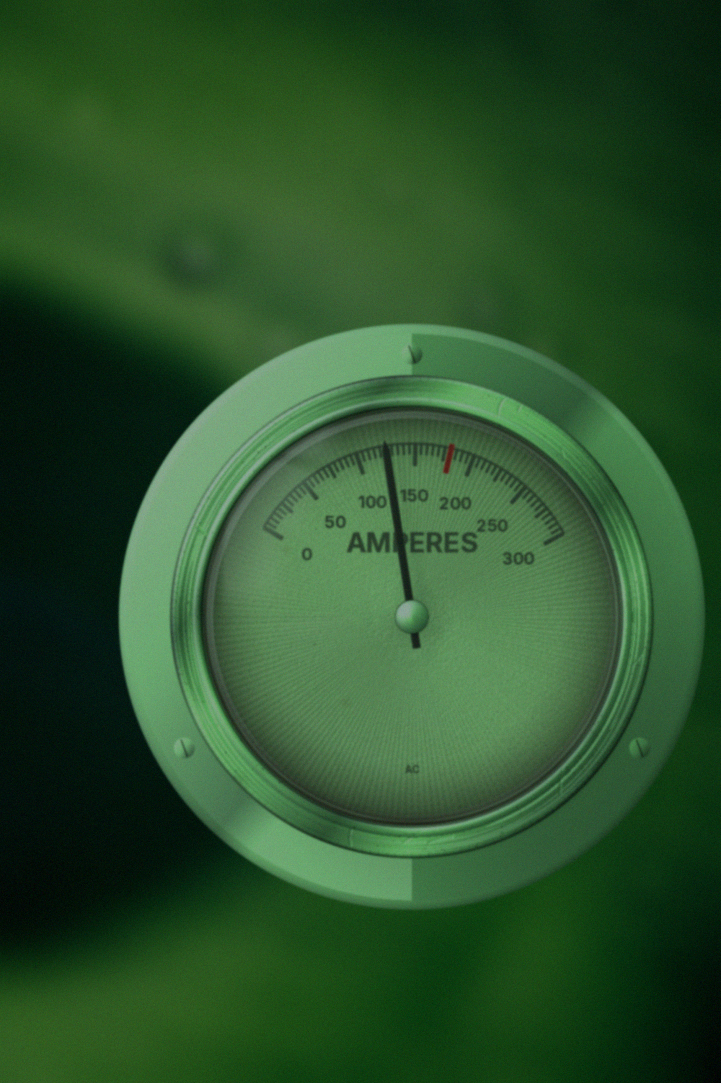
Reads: {"value": 125, "unit": "A"}
